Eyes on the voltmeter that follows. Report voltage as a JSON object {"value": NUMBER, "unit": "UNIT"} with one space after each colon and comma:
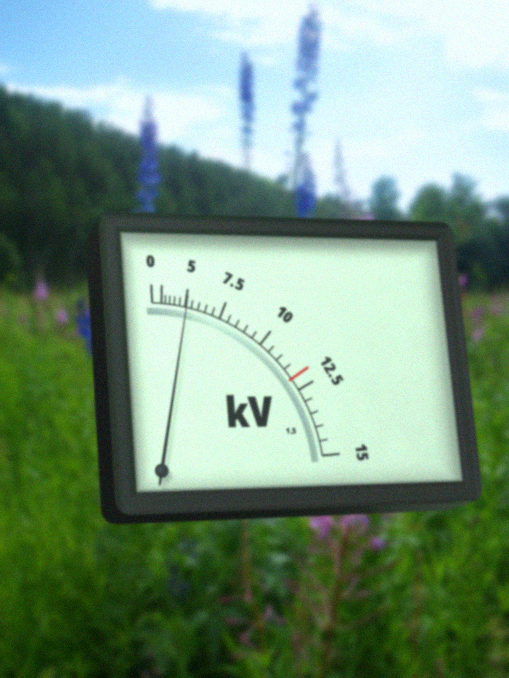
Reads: {"value": 5, "unit": "kV"}
